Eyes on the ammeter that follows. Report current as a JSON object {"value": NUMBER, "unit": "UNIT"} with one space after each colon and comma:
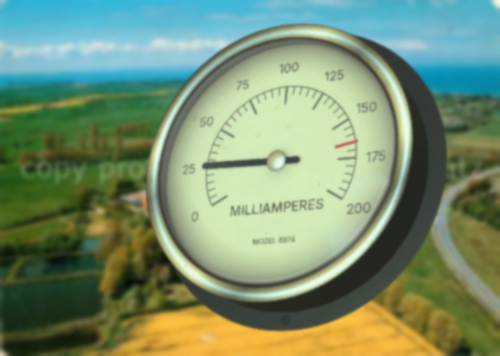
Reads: {"value": 25, "unit": "mA"}
